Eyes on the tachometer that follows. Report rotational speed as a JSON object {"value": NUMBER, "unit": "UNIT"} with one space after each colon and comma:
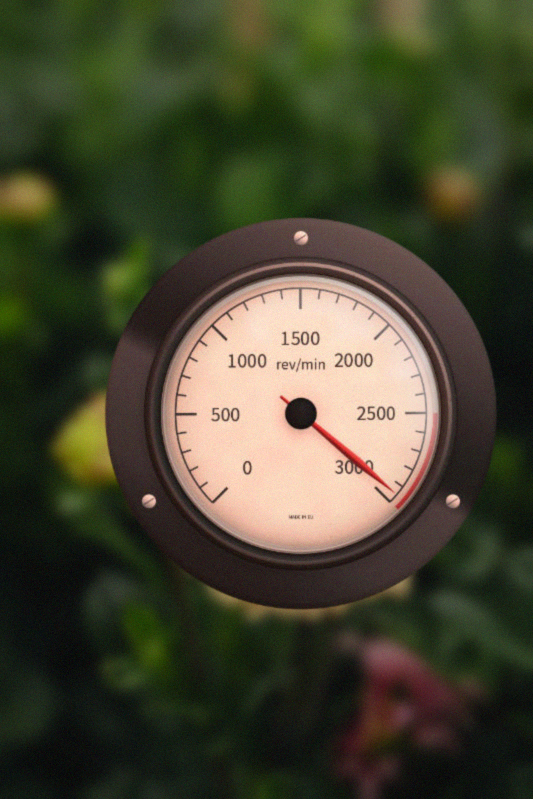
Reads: {"value": 2950, "unit": "rpm"}
